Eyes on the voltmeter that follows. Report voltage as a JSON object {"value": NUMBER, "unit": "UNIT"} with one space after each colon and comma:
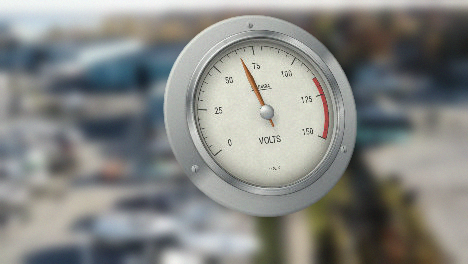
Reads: {"value": 65, "unit": "V"}
